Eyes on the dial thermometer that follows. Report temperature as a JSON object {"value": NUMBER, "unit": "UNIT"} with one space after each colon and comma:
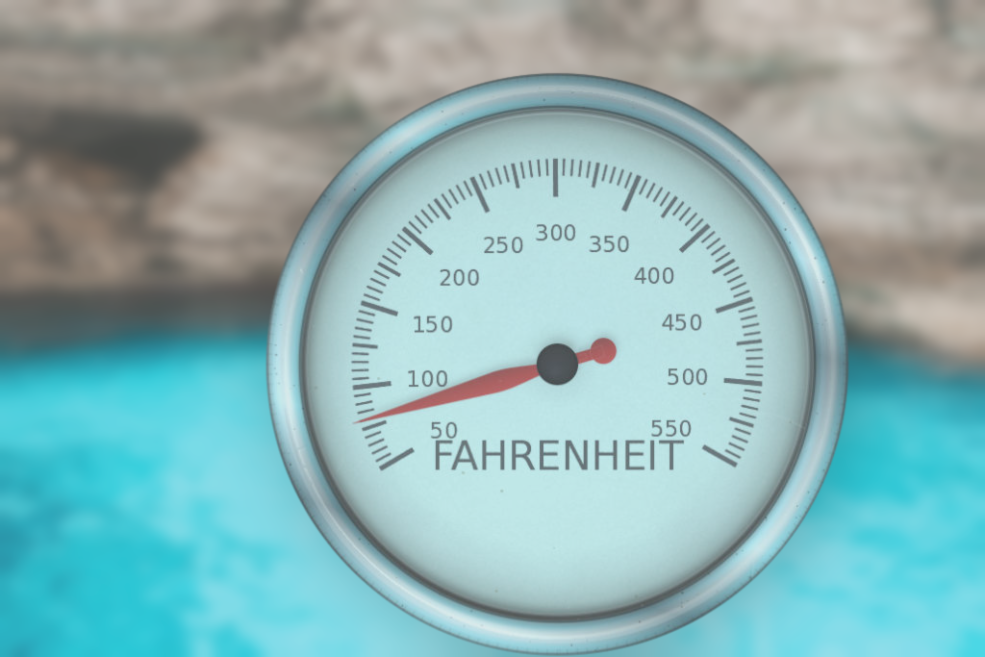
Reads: {"value": 80, "unit": "°F"}
